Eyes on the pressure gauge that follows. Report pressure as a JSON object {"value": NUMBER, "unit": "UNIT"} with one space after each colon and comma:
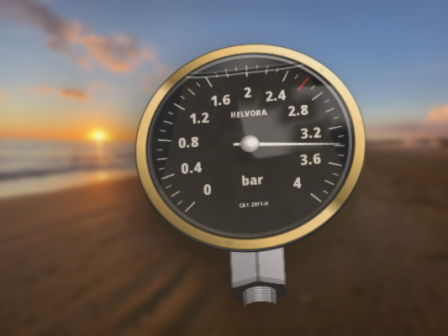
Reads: {"value": 3.4, "unit": "bar"}
